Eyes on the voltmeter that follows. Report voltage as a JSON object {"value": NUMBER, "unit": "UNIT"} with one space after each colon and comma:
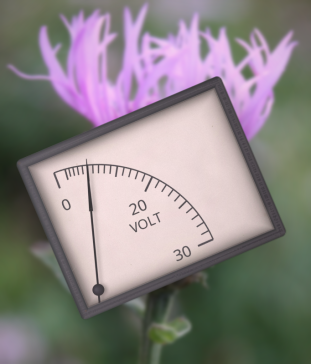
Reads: {"value": 10, "unit": "V"}
